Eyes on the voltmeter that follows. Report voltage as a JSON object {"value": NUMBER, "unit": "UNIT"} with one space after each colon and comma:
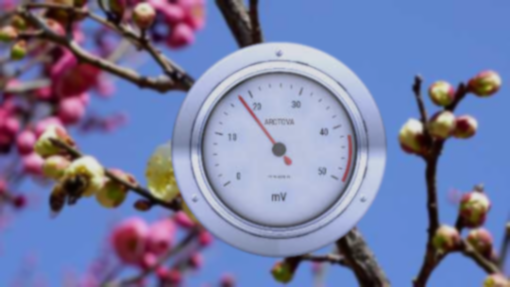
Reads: {"value": 18, "unit": "mV"}
